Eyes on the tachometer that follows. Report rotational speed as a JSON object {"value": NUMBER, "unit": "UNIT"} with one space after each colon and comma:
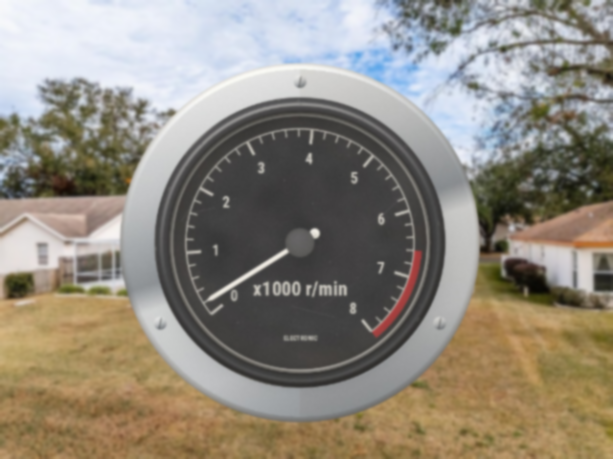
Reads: {"value": 200, "unit": "rpm"}
